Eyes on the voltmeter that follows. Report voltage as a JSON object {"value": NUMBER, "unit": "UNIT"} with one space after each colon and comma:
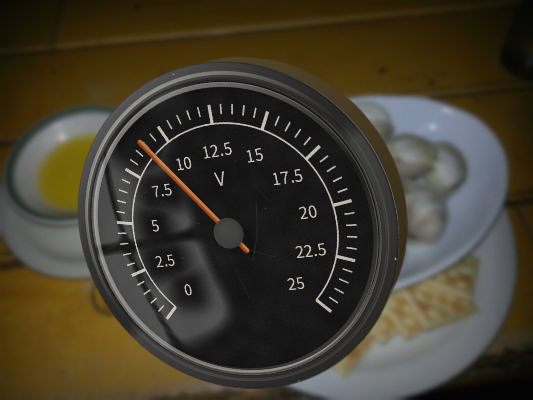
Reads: {"value": 9, "unit": "V"}
